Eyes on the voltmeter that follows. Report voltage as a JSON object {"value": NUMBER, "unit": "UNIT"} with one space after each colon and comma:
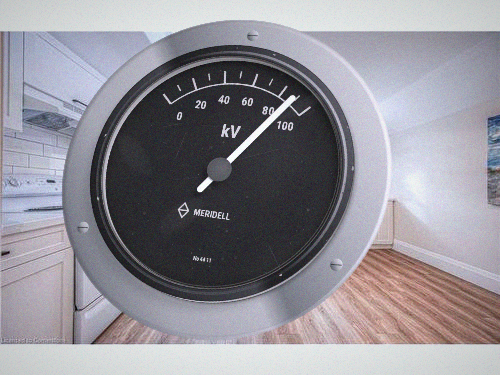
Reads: {"value": 90, "unit": "kV"}
